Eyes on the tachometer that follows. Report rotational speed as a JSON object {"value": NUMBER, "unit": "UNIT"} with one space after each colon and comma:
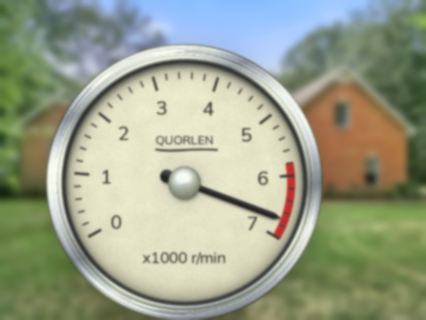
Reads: {"value": 6700, "unit": "rpm"}
